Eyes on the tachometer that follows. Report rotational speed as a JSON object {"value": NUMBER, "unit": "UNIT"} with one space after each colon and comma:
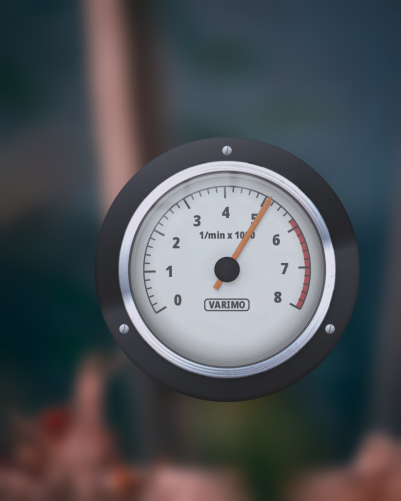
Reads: {"value": 5100, "unit": "rpm"}
